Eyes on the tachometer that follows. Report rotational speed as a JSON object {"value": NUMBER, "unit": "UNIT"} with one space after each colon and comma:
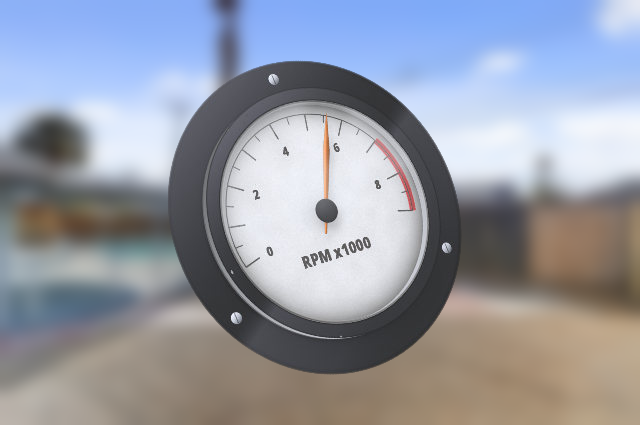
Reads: {"value": 5500, "unit": "rpm"}
